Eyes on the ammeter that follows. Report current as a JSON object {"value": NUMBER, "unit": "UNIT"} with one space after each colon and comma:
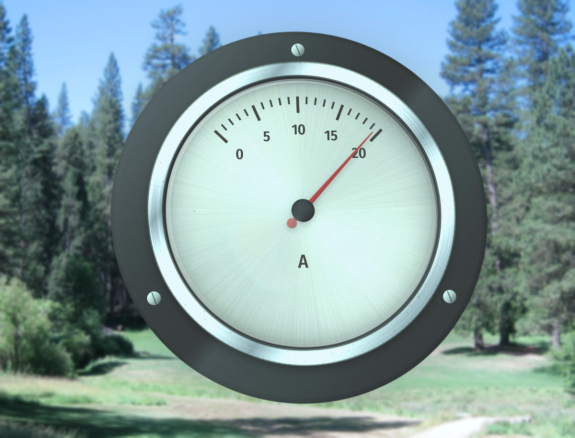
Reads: {"value": 19.5, "unit": "A"}
